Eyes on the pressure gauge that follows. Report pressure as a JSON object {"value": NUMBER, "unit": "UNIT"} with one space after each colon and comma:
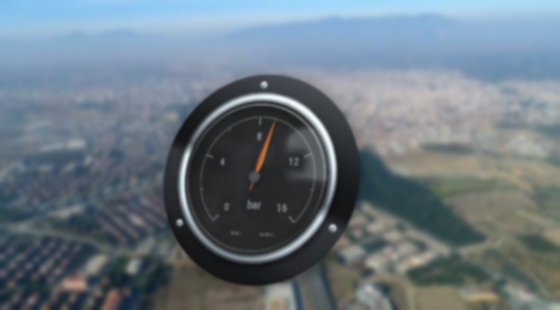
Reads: {"value": 9, "unit": "bar"}
